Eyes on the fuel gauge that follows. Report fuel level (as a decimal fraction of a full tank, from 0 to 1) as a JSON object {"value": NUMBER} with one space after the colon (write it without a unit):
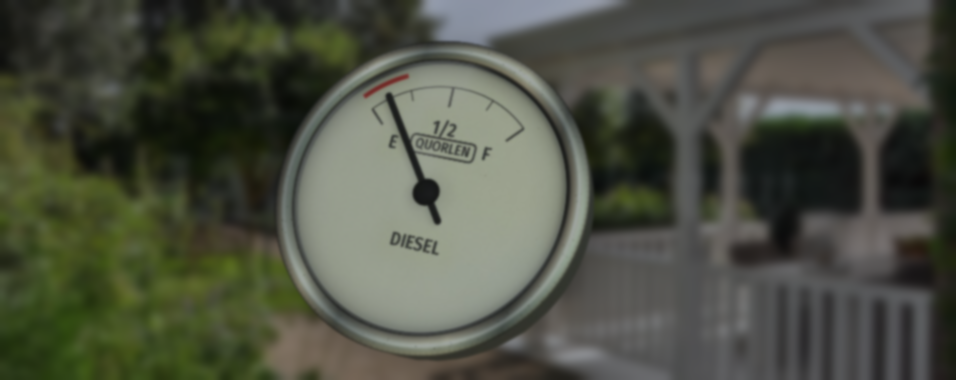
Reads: {"value": 0.125}
